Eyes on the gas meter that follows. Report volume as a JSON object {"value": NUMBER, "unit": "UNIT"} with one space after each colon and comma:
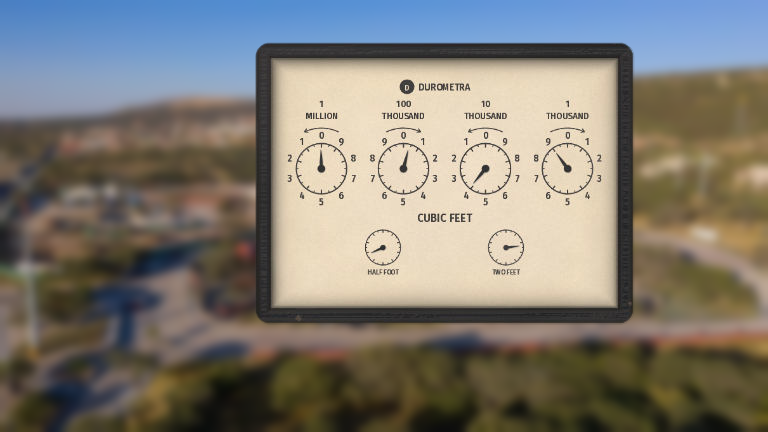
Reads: {"value": 3900, "unit": "ft³"}
